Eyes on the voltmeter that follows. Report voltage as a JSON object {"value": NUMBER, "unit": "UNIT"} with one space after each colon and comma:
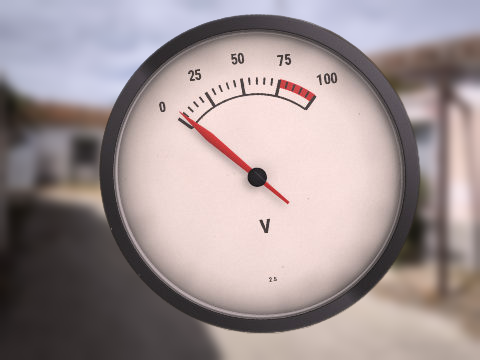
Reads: {"value": 5, "unit": "V"}
